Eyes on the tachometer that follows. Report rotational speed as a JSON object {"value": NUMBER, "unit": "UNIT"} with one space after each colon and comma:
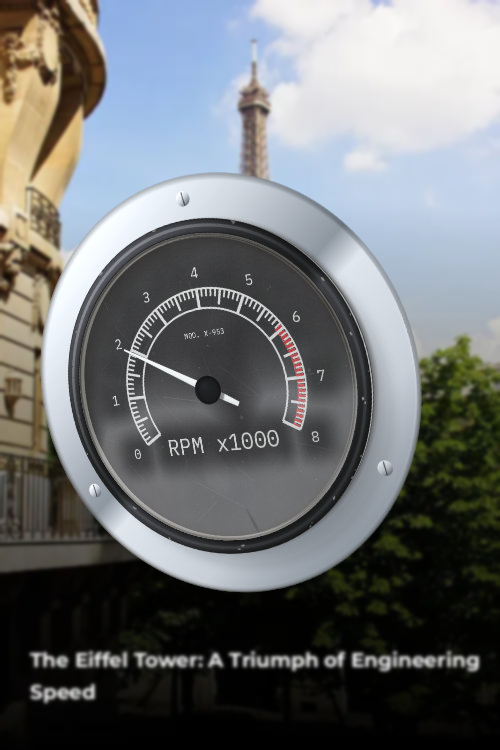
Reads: {"value": 2000, "unit": "rpm"}
